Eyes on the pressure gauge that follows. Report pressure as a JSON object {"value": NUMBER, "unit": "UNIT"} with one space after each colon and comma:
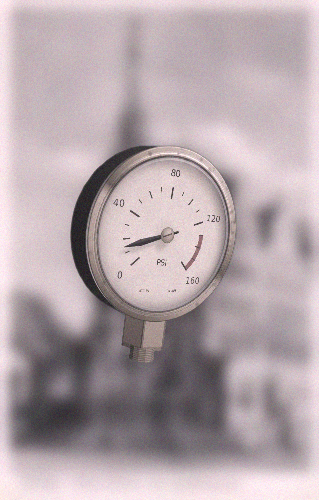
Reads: {"value": 15, "unit": "psi"}
